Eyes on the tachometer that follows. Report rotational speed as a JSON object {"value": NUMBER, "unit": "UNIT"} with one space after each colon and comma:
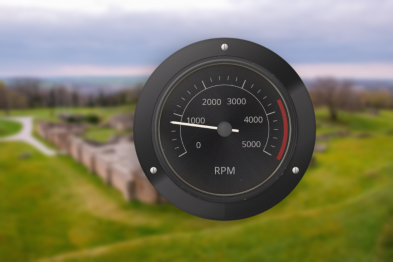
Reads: {"value": 800, "unit": "rpm"}
